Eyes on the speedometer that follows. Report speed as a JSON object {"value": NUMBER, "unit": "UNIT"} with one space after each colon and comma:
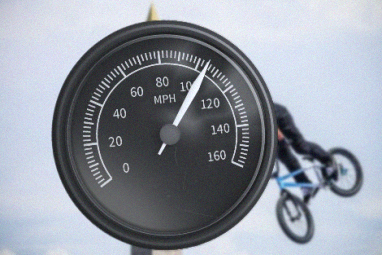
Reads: {"value": 104, "unit": "mph"}
